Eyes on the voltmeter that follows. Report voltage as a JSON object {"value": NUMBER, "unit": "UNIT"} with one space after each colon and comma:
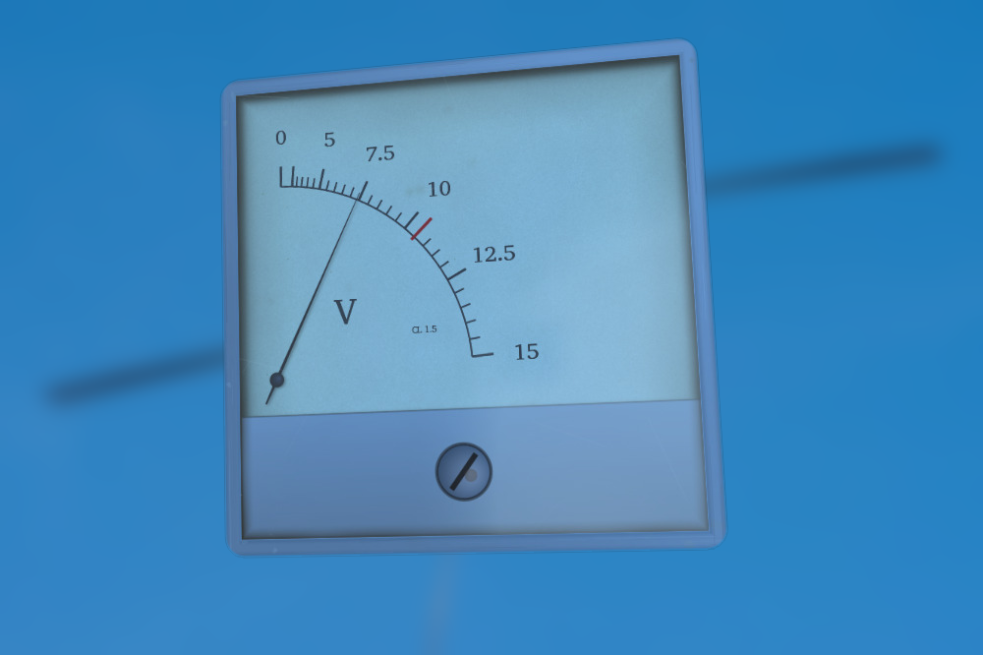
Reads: {"value": 7.5, "unit": "V"}
